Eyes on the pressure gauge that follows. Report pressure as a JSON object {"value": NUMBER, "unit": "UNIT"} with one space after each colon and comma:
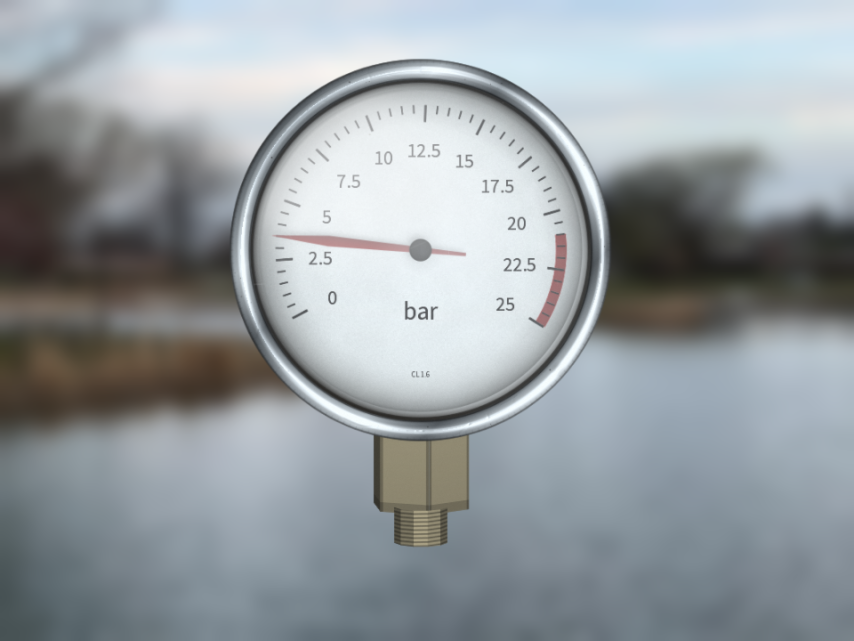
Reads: {"value": 3.5, "unit": "bar"}
